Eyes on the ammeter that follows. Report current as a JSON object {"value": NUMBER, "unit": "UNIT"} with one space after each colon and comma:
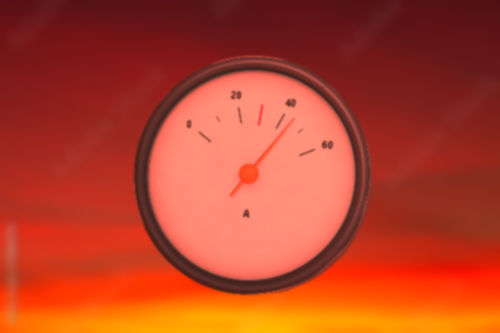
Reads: {"value": 45, "unit": "A"}
